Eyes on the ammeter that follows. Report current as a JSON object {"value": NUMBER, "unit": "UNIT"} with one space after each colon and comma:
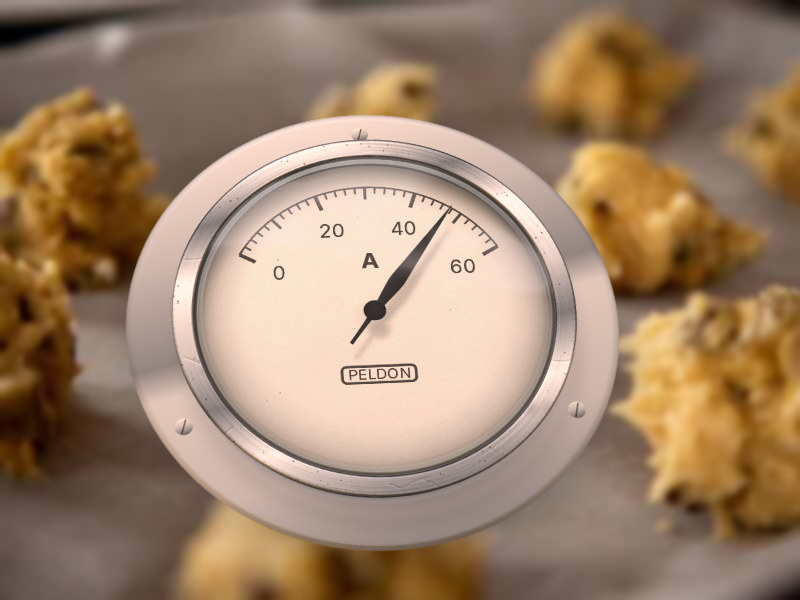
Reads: {"value": 48, "unit": "A"}
